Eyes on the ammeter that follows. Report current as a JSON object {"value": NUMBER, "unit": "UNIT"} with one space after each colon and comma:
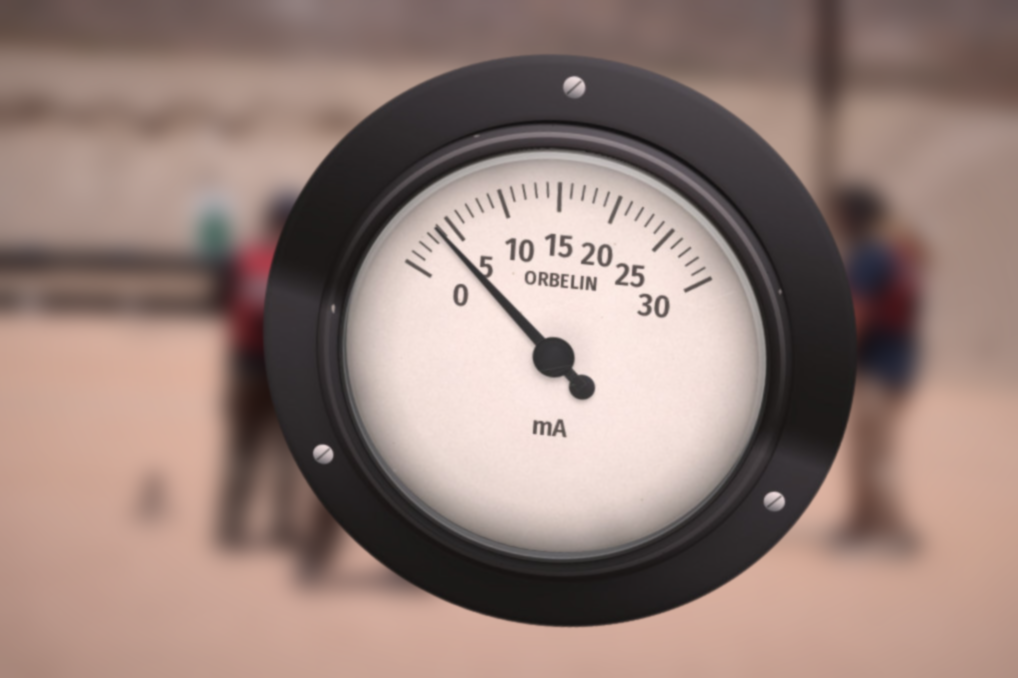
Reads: {"value": 4, "unit": "mA"}
